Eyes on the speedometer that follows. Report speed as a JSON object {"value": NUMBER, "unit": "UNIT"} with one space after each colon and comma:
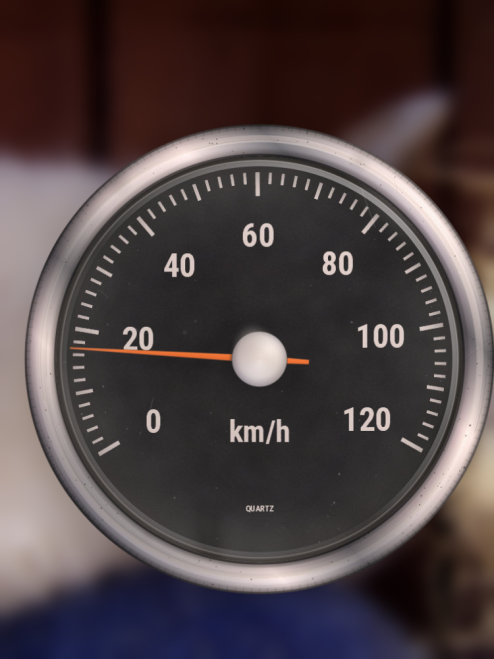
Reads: {"value": 17, "unit": "km/h"}
